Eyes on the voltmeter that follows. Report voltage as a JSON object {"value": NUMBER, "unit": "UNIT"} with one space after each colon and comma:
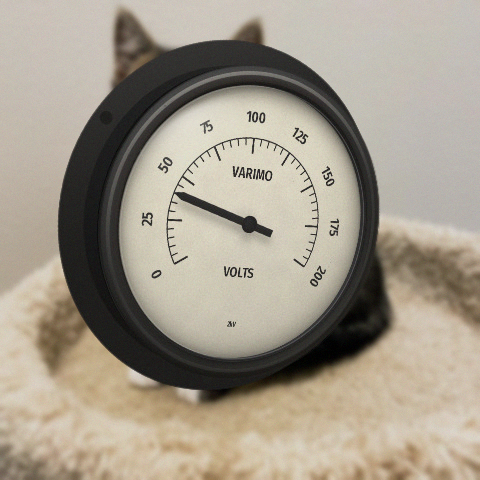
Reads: {"value": 40, "unit": "V"}
